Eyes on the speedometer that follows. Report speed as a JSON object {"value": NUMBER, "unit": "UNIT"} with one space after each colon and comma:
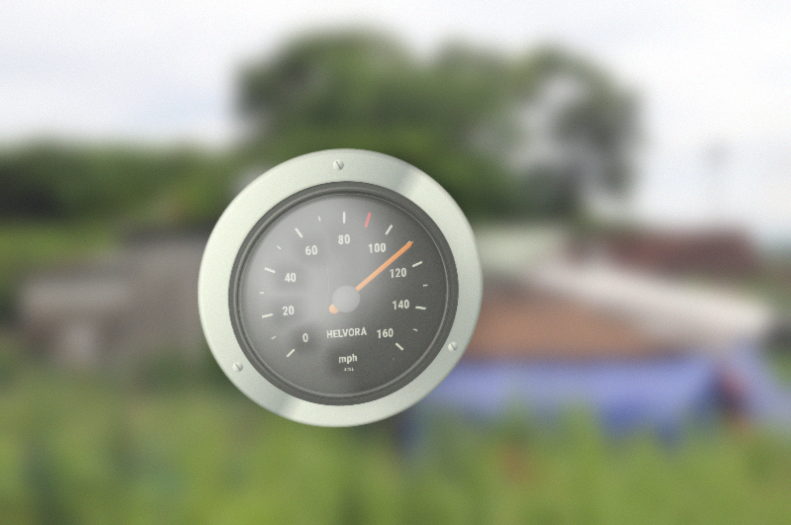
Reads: {"value": 110, "unit": "mph"}
